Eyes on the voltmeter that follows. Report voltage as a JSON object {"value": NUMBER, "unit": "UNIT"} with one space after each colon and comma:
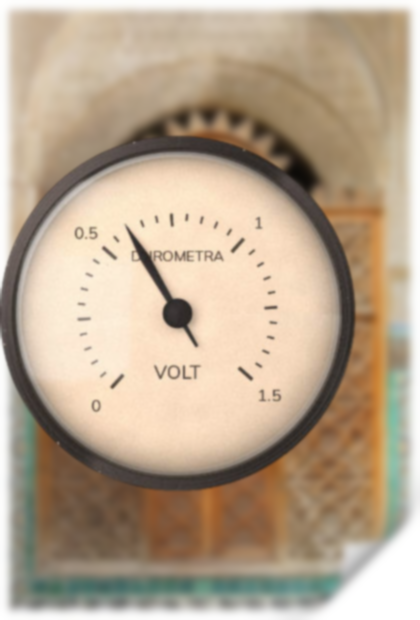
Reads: {"value": 0.6, "unit": "V"}
